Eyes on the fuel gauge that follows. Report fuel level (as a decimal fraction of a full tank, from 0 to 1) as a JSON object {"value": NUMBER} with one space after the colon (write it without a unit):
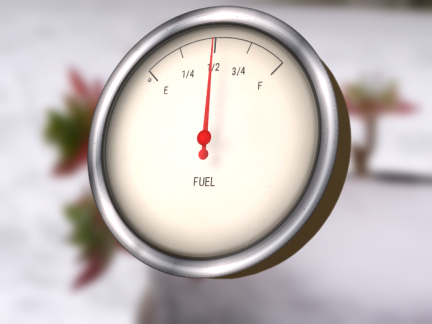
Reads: {"value": 0.5}
